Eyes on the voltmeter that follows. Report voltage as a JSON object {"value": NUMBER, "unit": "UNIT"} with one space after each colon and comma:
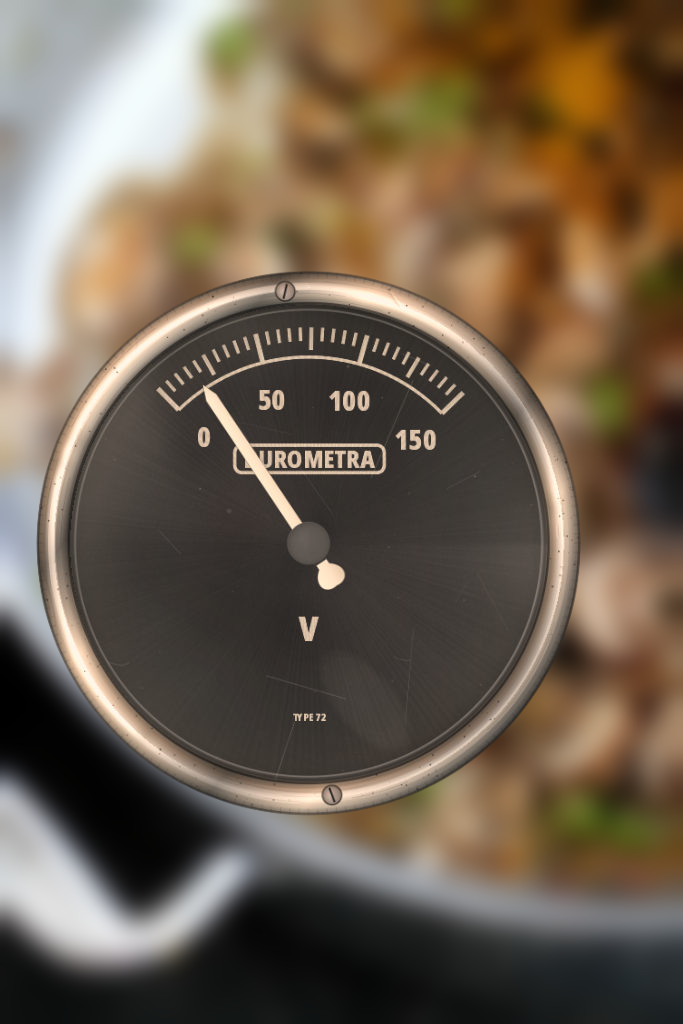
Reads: {"value": 17.5, "unit": "V"}
